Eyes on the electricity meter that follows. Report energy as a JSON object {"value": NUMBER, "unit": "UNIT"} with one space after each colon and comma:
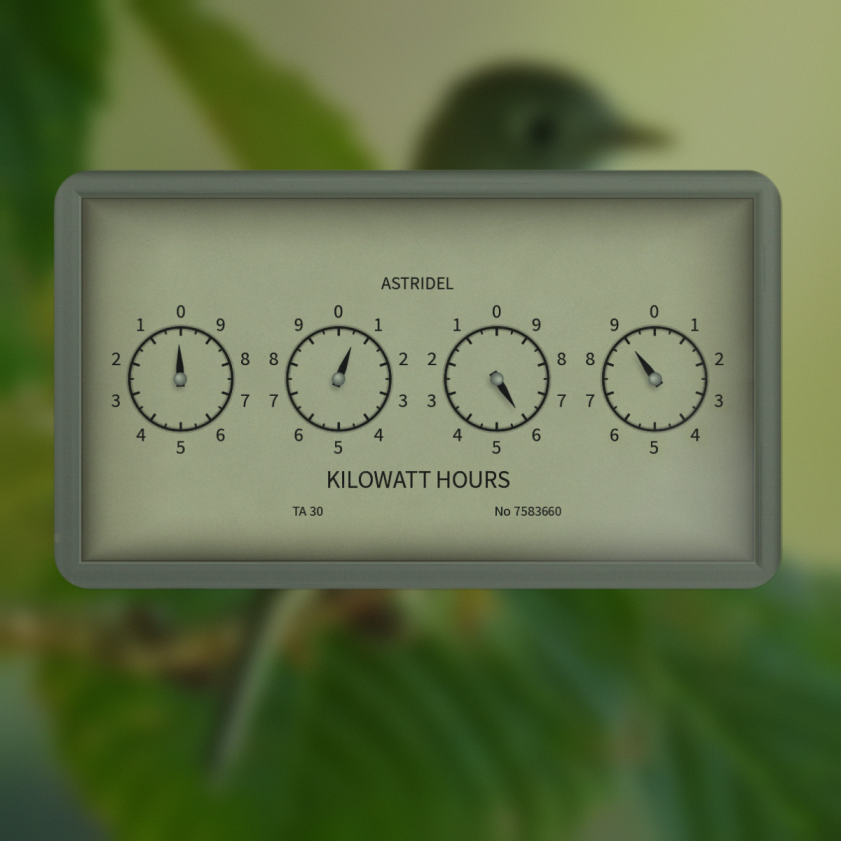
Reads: {"value": 59, "unit": "kWh"}
